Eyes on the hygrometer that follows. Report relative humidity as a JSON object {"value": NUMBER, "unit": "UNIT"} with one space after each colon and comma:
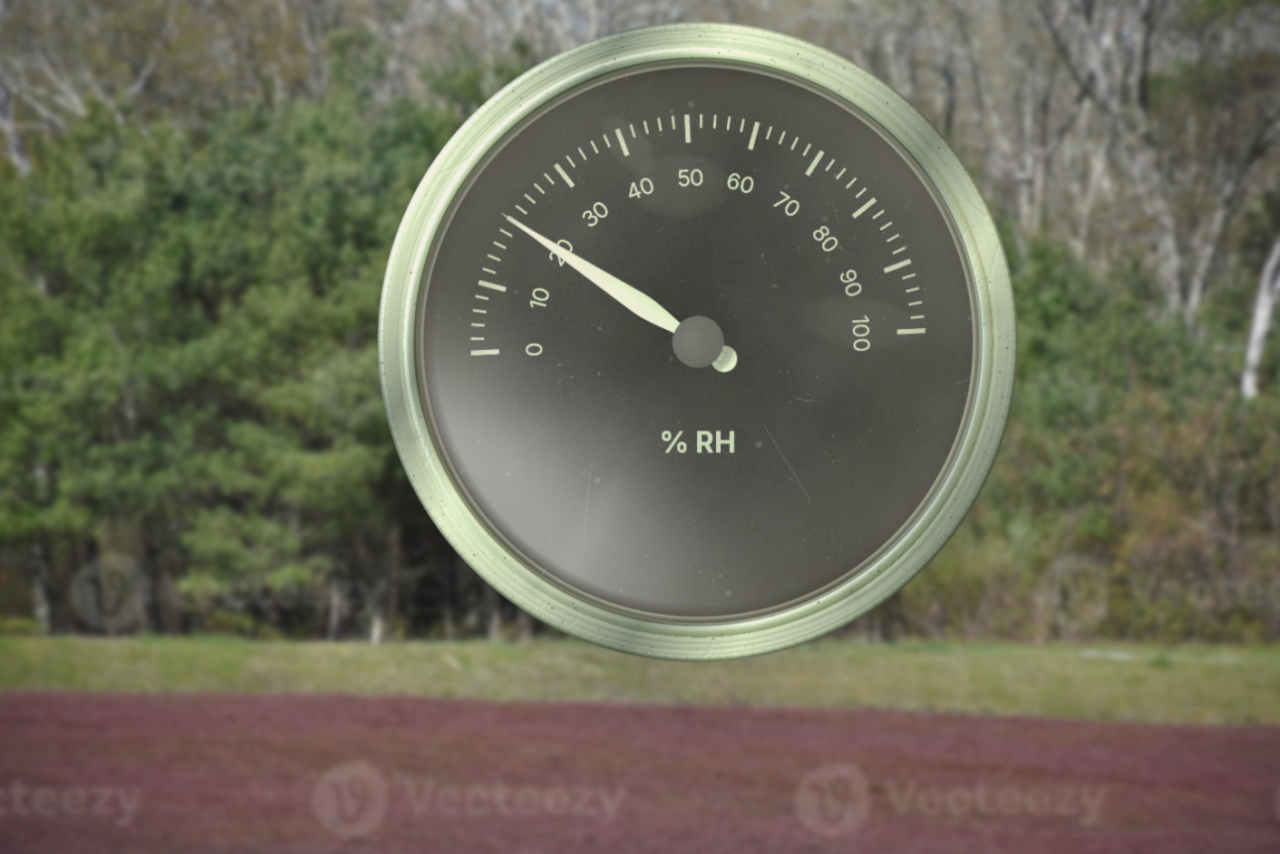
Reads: {"value": 20, "unit": "%"}
